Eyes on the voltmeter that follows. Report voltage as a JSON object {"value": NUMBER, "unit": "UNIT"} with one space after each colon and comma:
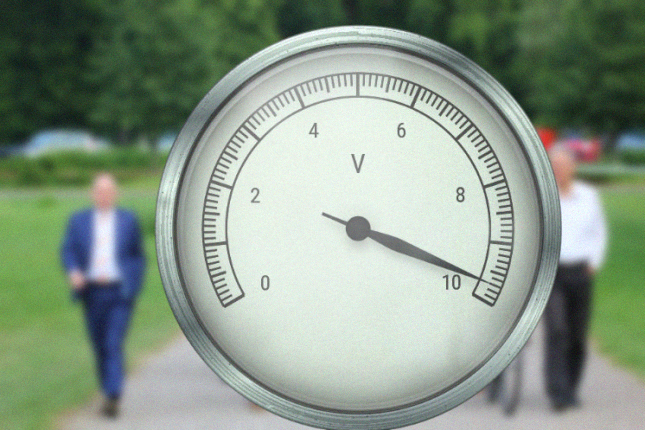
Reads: {"value": 9.7, "unit": "V"}
